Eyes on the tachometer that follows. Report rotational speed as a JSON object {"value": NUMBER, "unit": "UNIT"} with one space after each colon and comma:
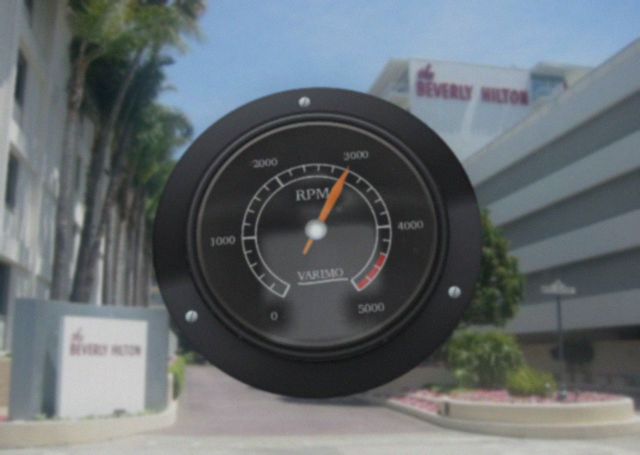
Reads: {"value": 3000, "unit": "rpm"}
